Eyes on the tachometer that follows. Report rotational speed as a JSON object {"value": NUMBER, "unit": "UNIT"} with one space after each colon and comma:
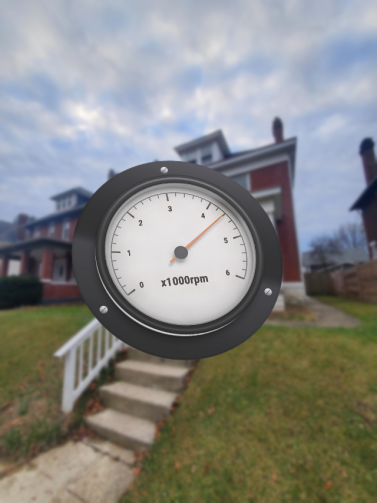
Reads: {"value": 4400, "unit": "rpm"}
